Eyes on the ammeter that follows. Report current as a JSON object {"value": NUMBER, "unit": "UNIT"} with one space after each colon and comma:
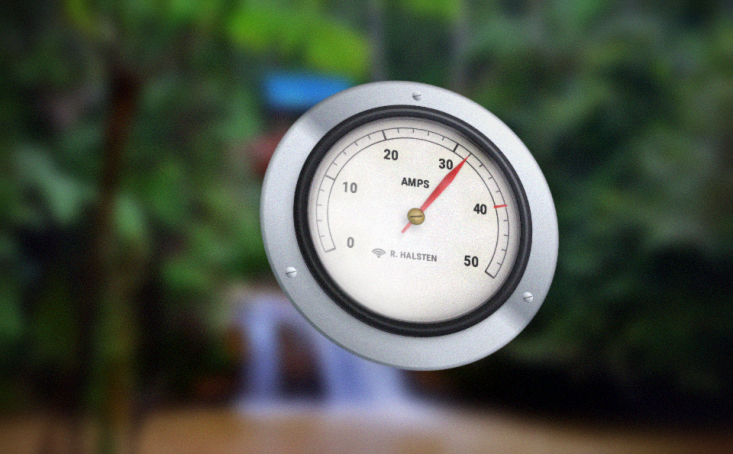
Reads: {"value": 32, "unit": "A"}
